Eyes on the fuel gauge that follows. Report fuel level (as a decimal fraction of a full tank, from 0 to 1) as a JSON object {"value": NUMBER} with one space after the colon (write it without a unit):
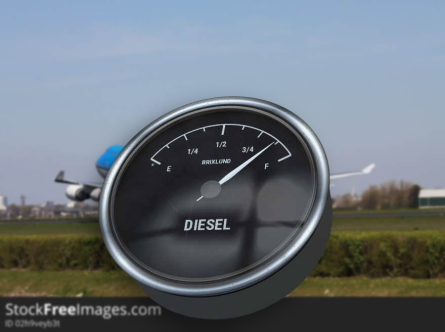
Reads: {"value": 0.875}
